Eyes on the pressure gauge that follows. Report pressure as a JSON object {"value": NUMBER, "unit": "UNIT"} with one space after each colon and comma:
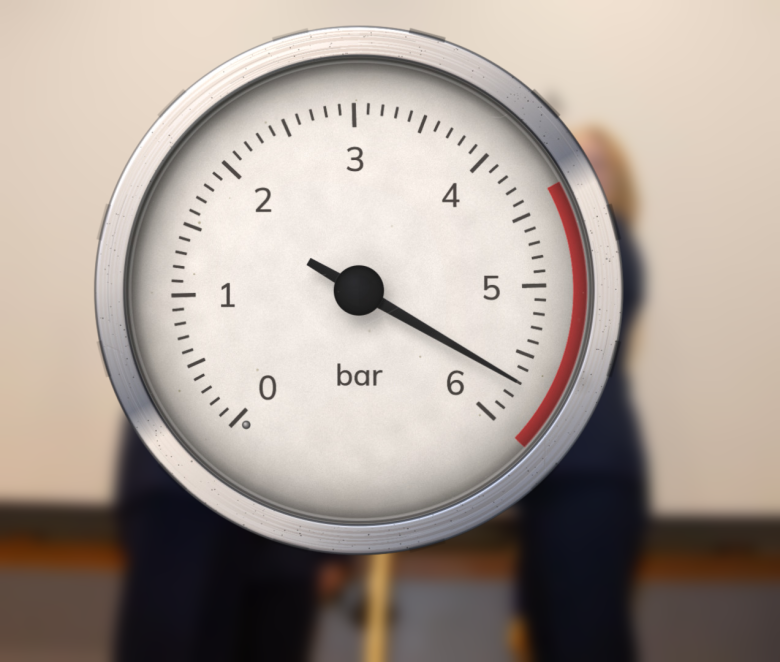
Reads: {"value": 5.7, "unit": "bar"}
